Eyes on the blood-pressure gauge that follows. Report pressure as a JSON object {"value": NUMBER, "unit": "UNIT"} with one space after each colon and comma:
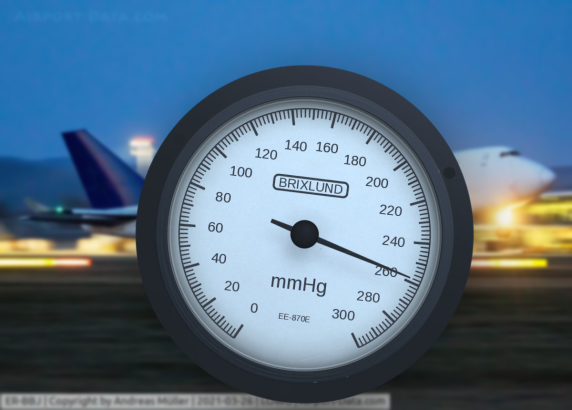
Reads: {"value": 258, "unit": "mmHg"}
